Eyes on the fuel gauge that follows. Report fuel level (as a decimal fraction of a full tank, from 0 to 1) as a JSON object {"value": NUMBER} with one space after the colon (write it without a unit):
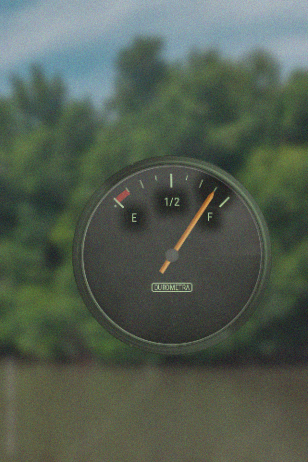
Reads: {"value": 0.875}
